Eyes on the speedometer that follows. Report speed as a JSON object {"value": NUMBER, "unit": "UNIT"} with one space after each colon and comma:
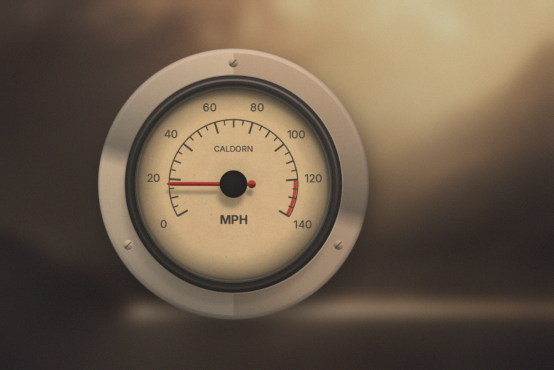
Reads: {"value": 17.5, "unit": "mph"}
